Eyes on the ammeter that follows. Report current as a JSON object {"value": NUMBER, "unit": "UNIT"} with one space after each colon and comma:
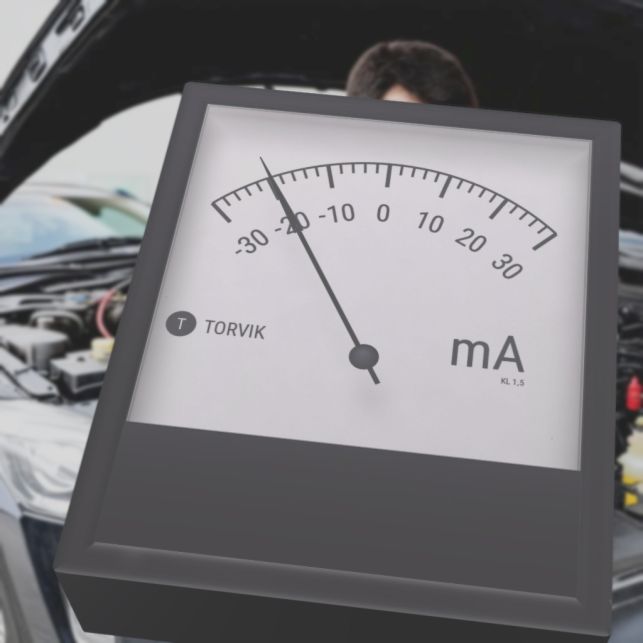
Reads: {"value": -20, "unit": "mA"}
